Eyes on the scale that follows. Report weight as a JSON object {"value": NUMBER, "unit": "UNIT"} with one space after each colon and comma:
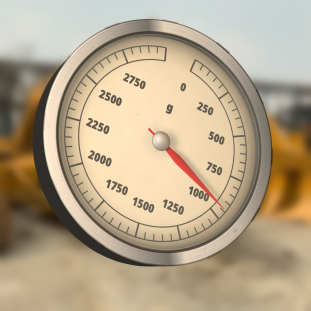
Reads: {"value": 950, "unit": "g"}
